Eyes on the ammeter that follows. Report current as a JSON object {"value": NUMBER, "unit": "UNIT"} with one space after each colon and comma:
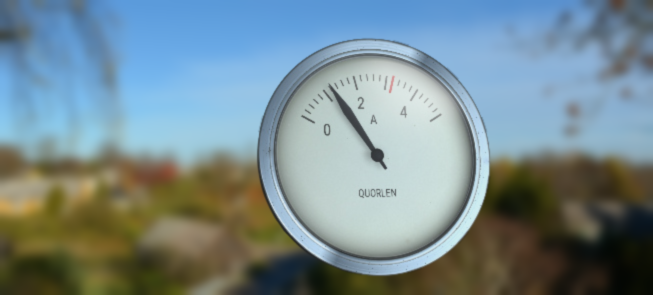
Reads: {"value": 1.2, "unit": "A"}
